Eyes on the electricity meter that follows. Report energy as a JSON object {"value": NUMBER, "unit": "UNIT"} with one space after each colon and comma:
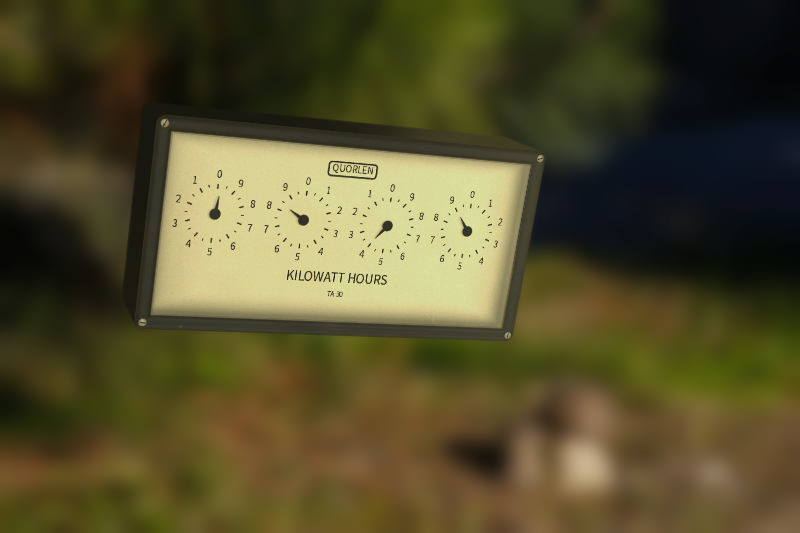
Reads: {"value": 9839, "unit": "kWh"}
